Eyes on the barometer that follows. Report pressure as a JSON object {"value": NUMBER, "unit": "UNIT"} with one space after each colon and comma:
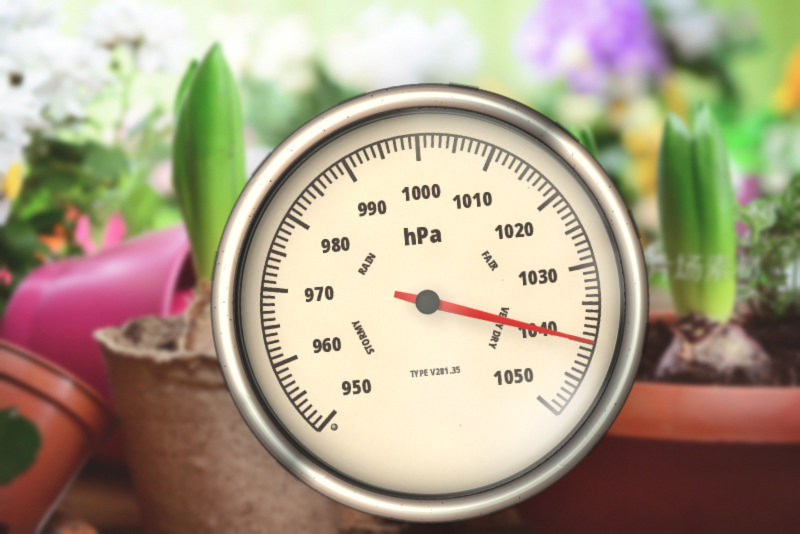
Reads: {"value": 1040, "unit": "hPa"}
